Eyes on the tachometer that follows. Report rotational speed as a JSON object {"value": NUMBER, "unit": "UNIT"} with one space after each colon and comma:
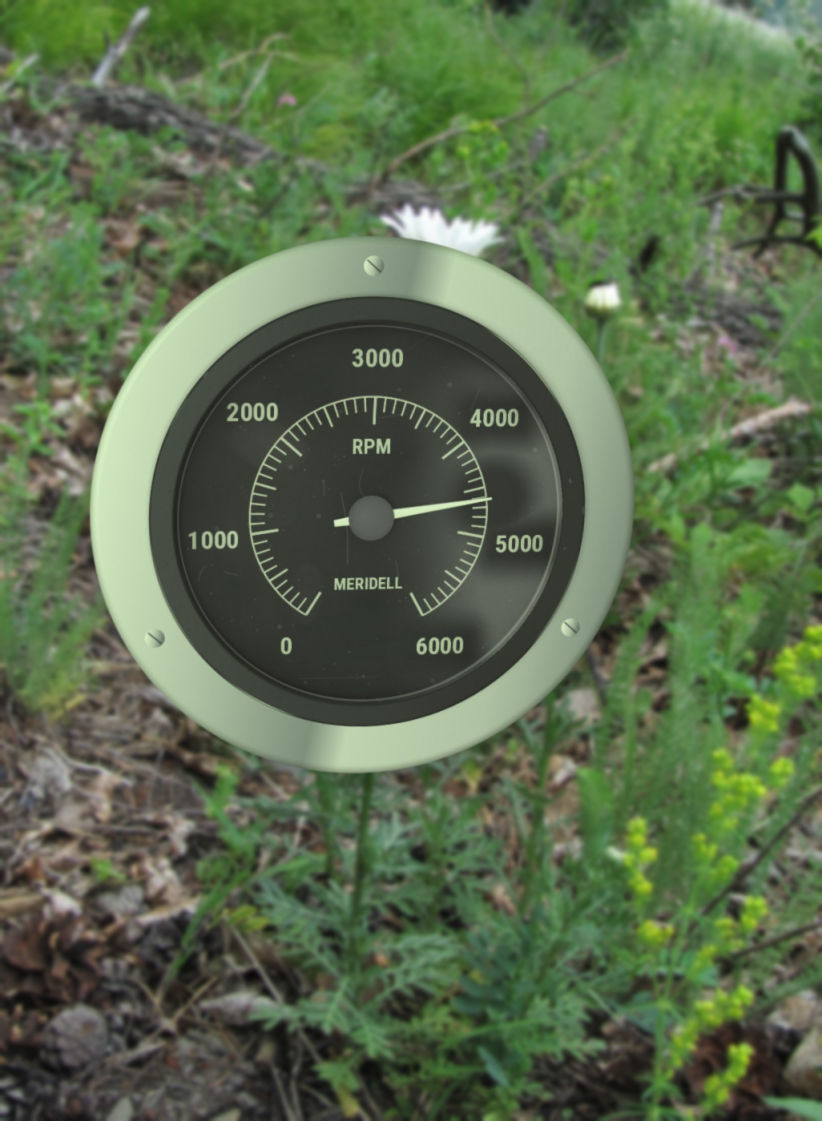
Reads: {"value": 4600, "unit": "rpm"}
